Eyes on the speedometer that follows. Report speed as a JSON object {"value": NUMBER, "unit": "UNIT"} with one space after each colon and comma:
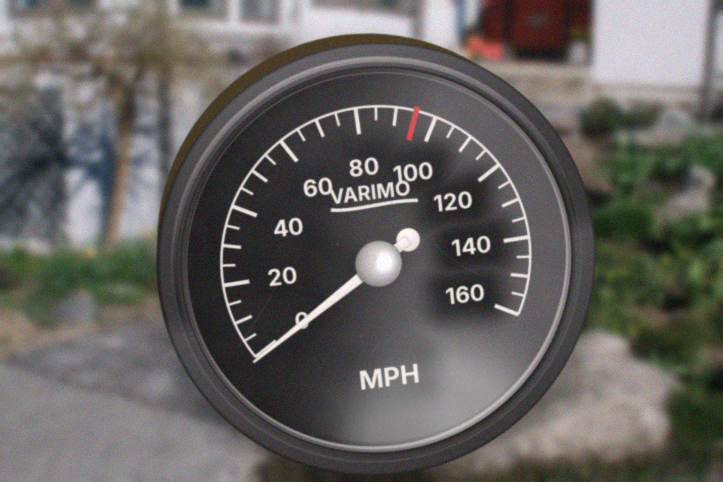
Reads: {"value": 0, "unit": "mph"}
